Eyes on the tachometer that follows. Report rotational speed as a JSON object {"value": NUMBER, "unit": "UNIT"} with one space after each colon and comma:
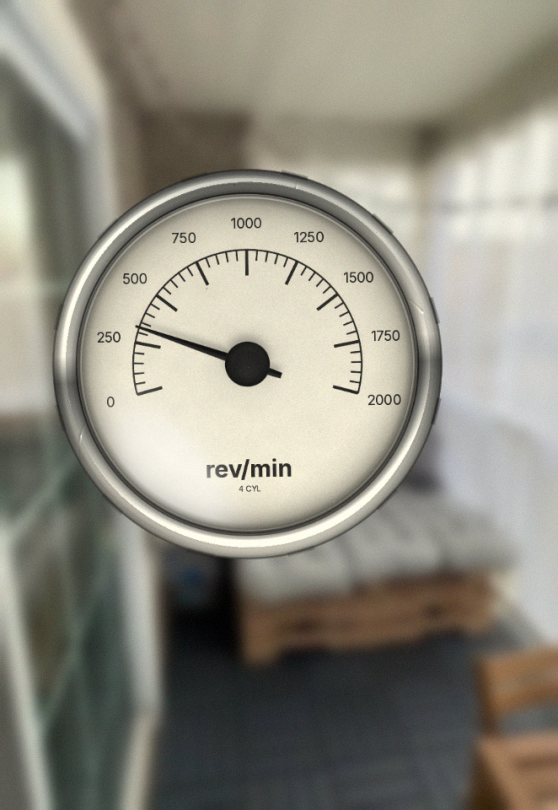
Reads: {"value": 325, "unit": "rpm"}
